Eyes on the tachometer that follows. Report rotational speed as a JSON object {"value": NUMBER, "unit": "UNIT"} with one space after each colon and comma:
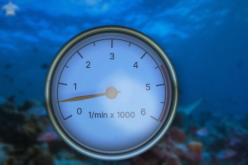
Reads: {"value": 500, "unit": "rpm"}
